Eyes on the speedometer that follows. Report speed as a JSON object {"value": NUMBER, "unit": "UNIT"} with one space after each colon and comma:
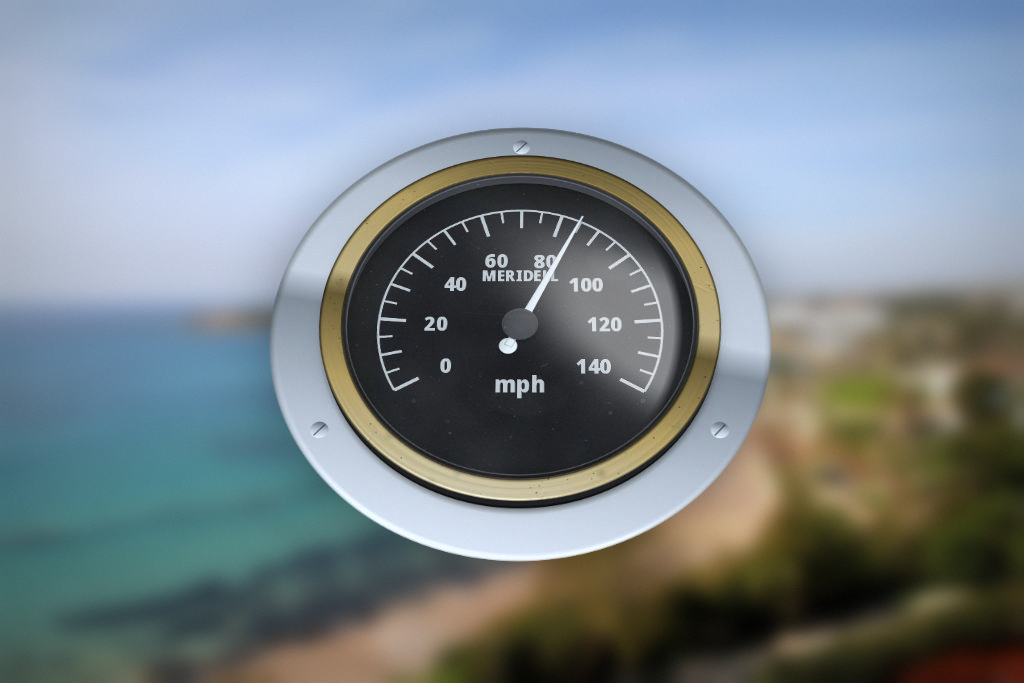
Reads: {"value": 85, "unit": "mph"}
